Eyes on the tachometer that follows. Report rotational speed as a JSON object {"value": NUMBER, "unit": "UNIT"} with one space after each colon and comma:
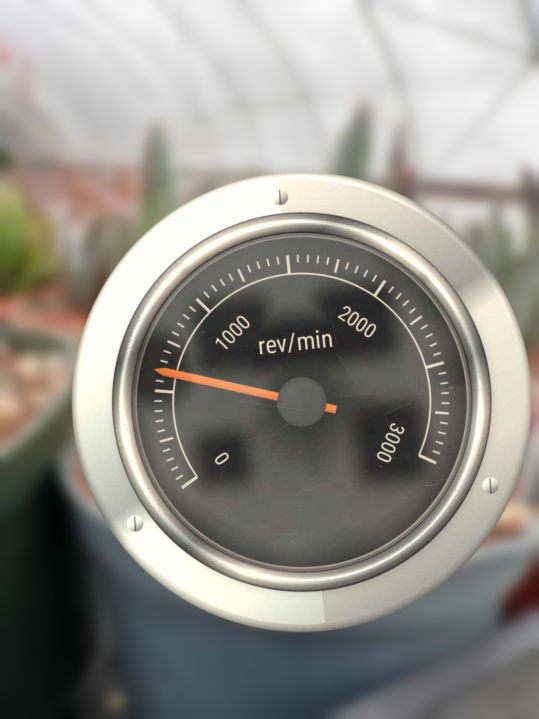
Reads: {"value": 600, "unit": "rpm"}
